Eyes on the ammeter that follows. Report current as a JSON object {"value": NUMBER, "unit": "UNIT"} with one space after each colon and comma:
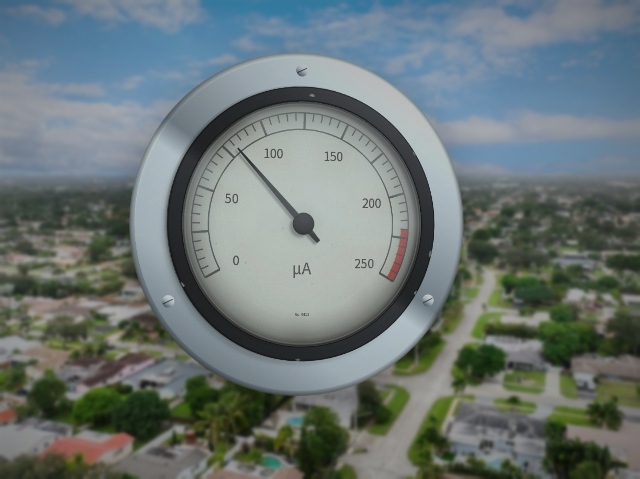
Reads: {"value": 80, "unit": "µA"}
